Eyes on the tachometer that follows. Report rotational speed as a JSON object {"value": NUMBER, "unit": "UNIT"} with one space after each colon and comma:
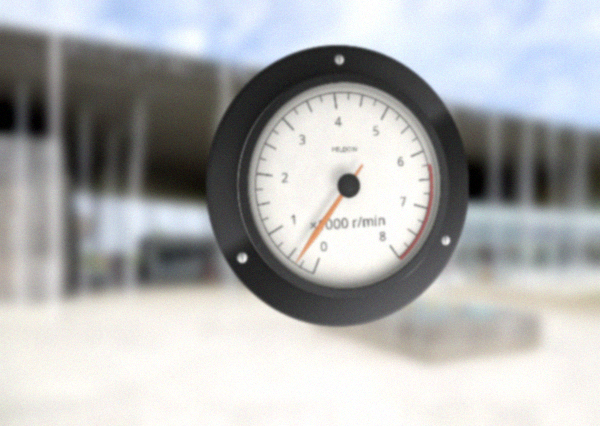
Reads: {"value": 375, "unit": "rpm"}
